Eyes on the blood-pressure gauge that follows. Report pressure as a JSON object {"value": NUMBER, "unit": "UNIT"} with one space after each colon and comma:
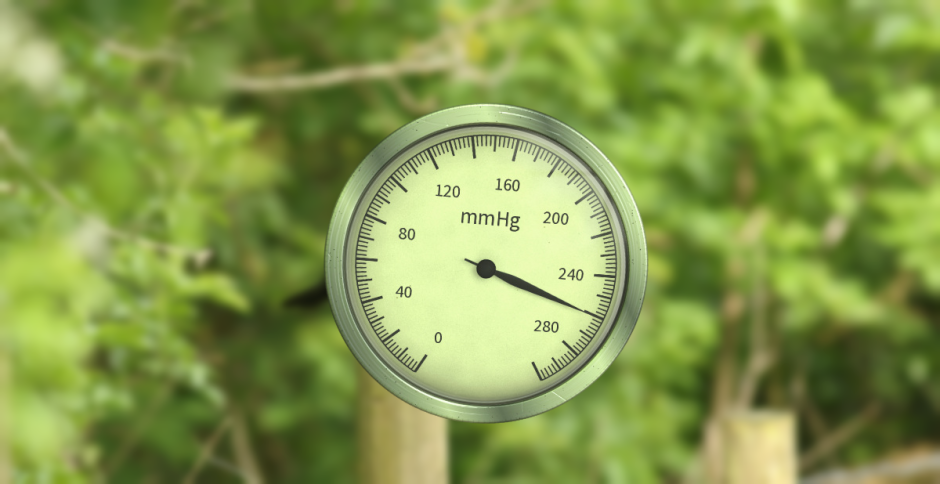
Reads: {"value": 260, "unit": "mmHg"}
